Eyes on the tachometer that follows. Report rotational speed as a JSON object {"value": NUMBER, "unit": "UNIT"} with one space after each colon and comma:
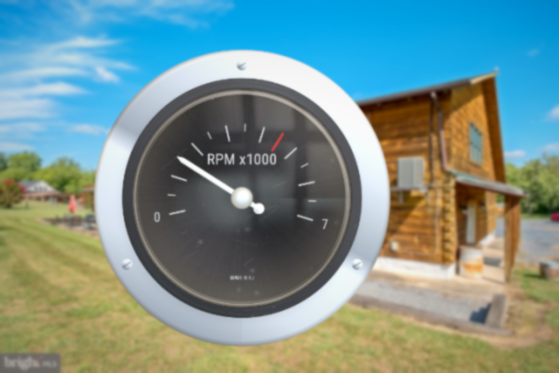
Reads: {"value": 1500, "unit": "rpm"}
